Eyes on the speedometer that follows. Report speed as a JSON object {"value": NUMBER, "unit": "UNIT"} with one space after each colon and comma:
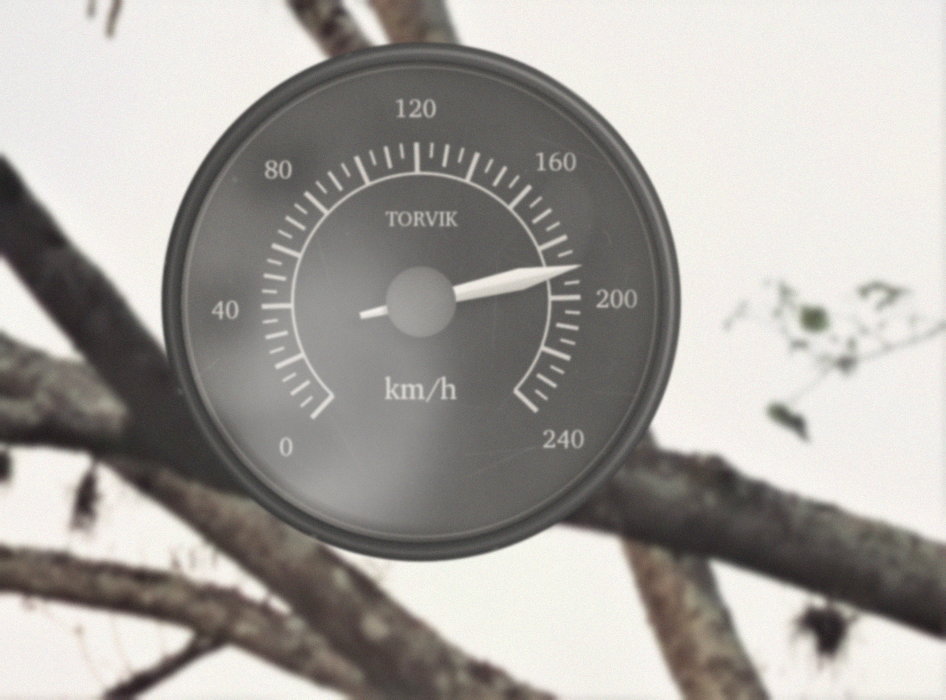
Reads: {"value": 190, "unit": "km/h"}
